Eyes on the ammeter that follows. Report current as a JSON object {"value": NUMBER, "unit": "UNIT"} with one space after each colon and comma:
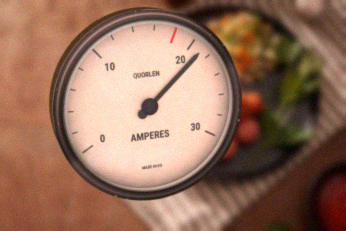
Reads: {"value": 21, "unit": "A"}
